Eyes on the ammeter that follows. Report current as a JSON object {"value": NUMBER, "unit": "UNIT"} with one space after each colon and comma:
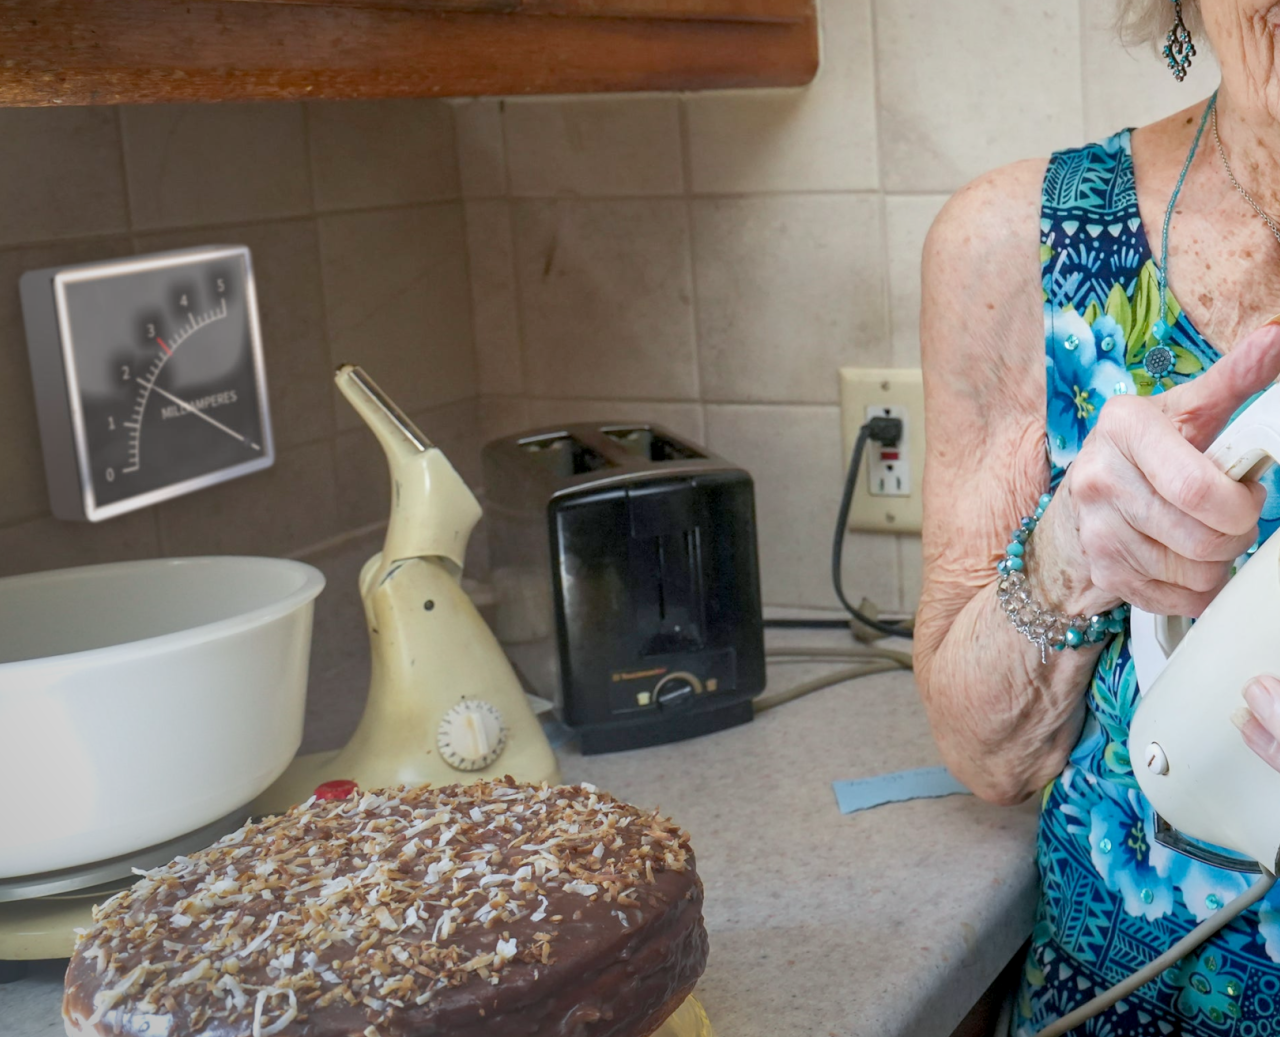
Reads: {"value": 2, "unit": "mA"}
